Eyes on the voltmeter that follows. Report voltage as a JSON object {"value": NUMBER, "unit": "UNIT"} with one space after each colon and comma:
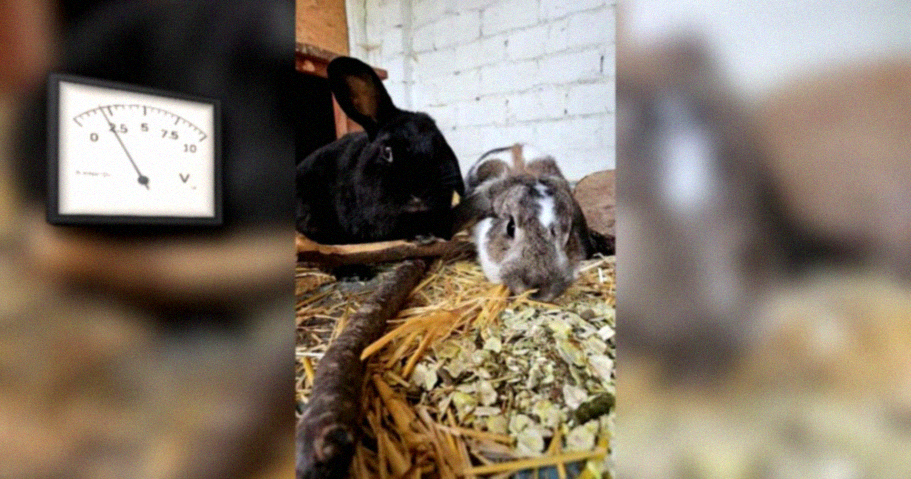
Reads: {"value": 2, "unit": "V"}
